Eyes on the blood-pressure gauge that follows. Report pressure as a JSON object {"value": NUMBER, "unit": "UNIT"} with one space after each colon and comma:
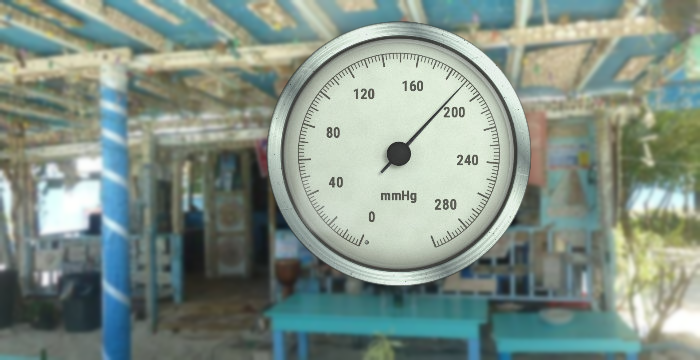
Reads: {"value": 190, "unit": "mmHg"}
